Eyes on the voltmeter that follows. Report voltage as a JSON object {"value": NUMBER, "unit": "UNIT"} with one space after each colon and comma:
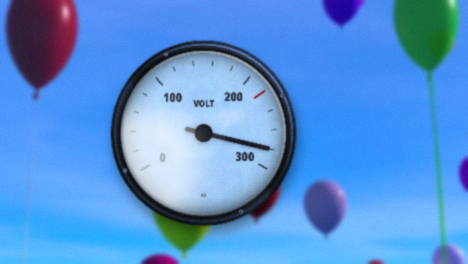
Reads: {"value": 280, "unit": "V"}
